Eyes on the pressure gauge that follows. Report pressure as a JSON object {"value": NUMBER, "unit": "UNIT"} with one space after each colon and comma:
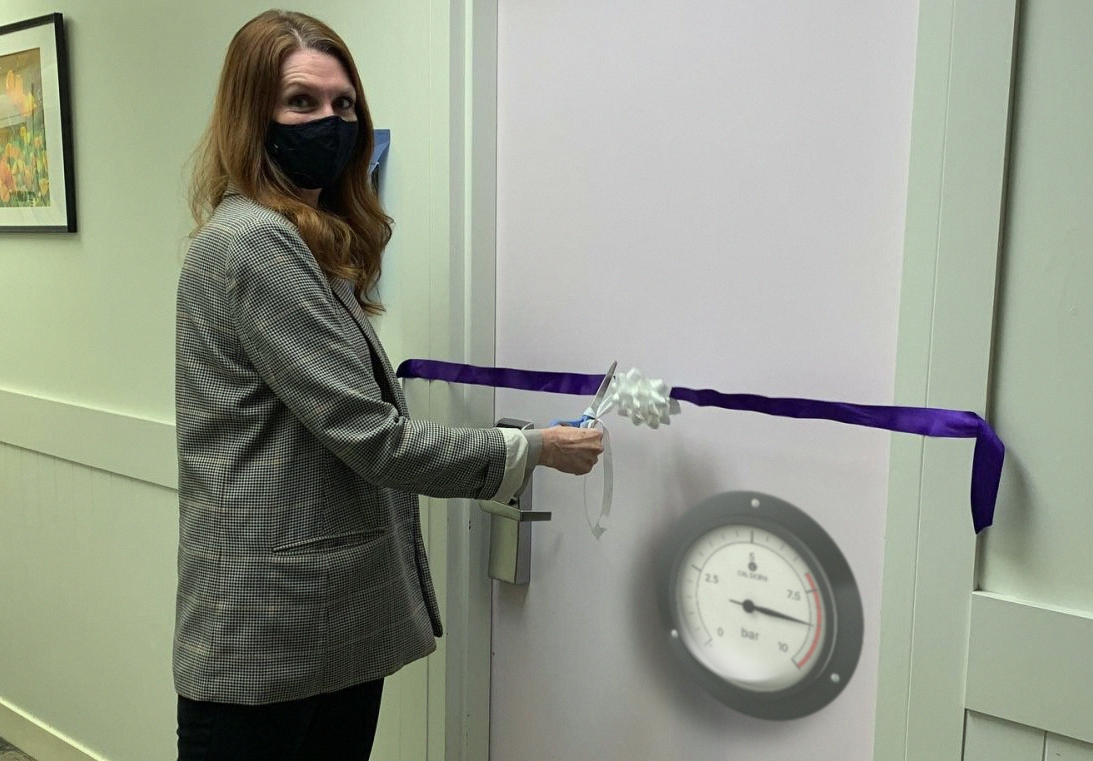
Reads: {"value": 8.5, "unit": "bar"}
